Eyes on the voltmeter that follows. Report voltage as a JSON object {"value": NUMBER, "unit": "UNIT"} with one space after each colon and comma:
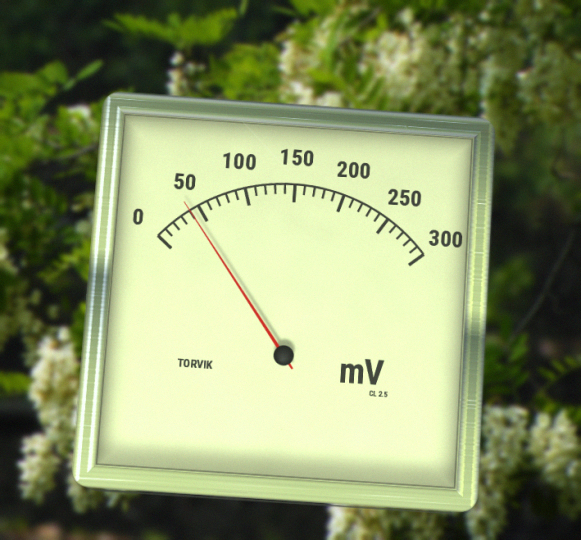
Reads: {"value": 40, "unit": "mV"}
